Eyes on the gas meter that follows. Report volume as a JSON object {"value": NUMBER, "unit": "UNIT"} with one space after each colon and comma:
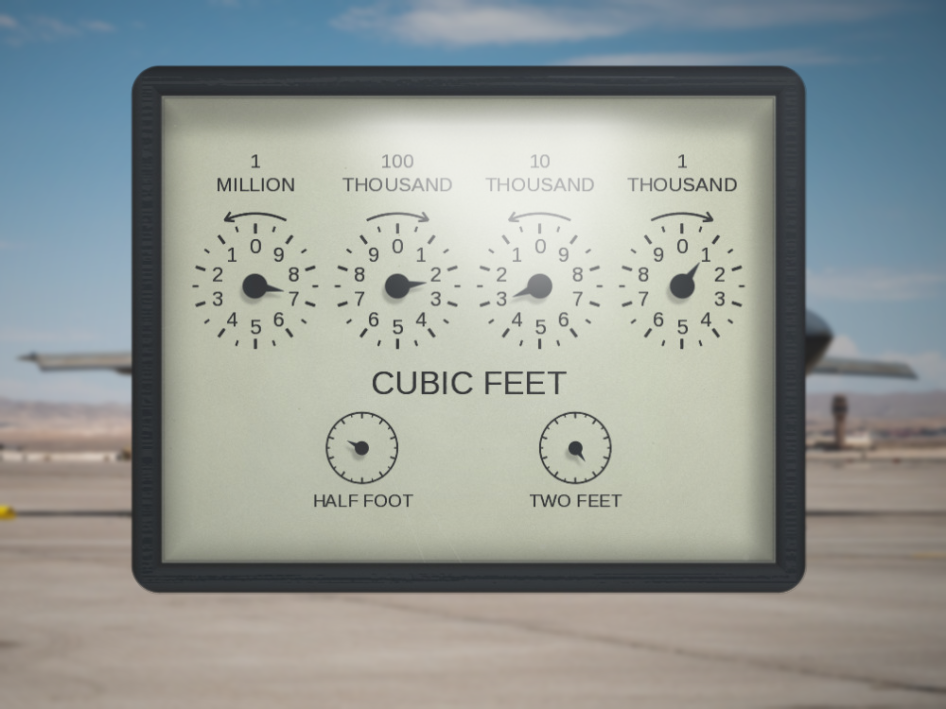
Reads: {"value": 723100, "unit": "ft³"}
